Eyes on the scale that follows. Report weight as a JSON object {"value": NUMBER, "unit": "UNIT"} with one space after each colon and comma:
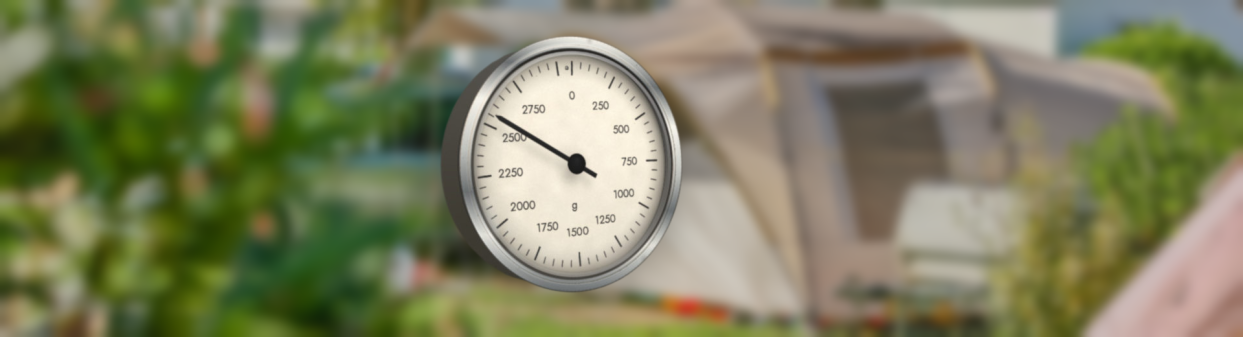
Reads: {"value": 2550, "unit": "g"}
